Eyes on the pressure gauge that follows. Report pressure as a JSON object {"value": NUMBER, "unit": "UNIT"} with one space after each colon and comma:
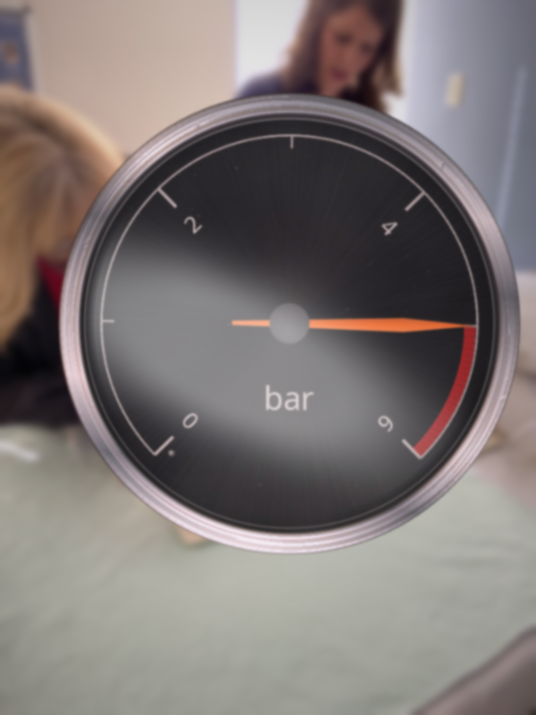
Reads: {"value": 5, "unit": "bar"}
